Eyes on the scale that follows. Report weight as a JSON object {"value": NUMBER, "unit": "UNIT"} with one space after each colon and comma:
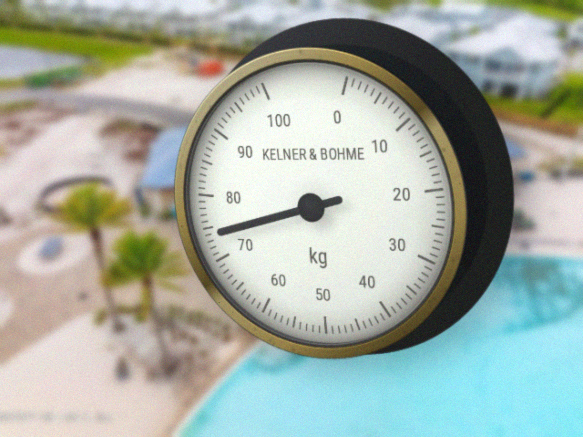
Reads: {"value": 74, "unit": "kg"}
